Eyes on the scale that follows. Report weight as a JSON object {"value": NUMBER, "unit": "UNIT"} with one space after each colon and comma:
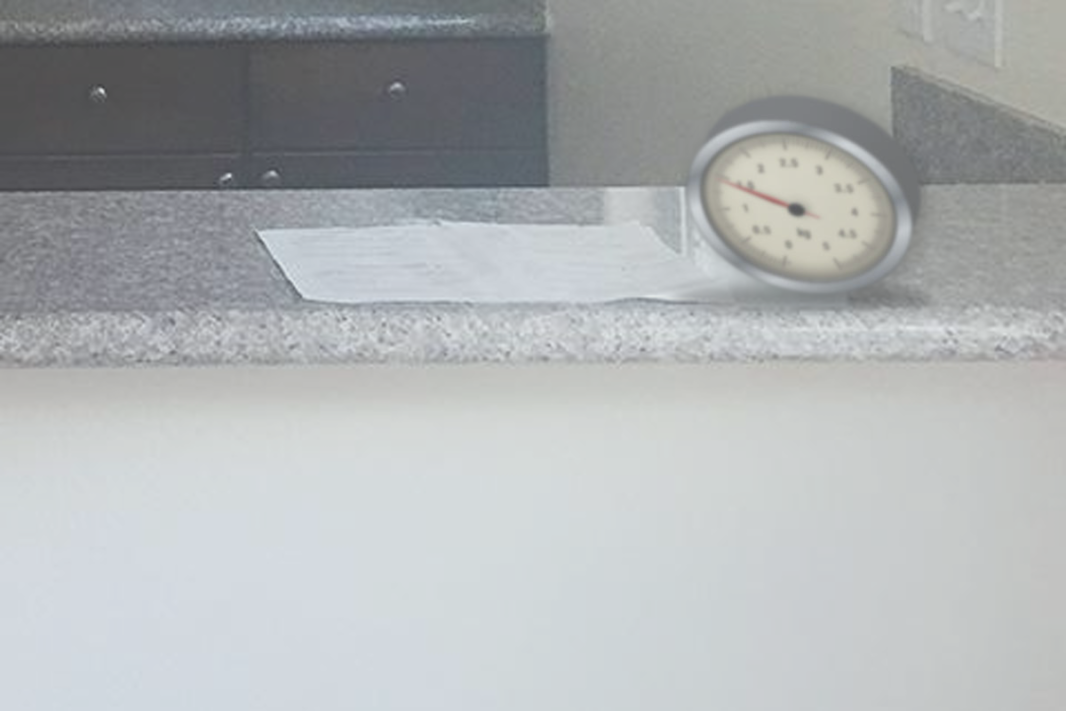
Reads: {"value": 1.5, "unit": "kg"}
